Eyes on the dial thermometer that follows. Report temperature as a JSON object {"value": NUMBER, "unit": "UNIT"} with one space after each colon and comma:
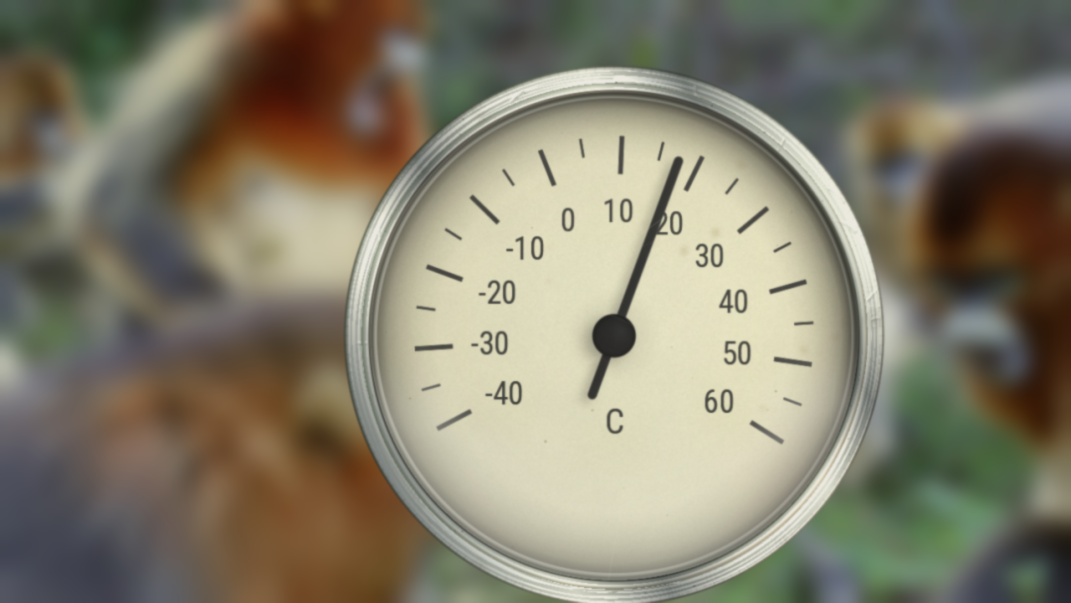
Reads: {"value": 17.5, "unit": "°C"}
